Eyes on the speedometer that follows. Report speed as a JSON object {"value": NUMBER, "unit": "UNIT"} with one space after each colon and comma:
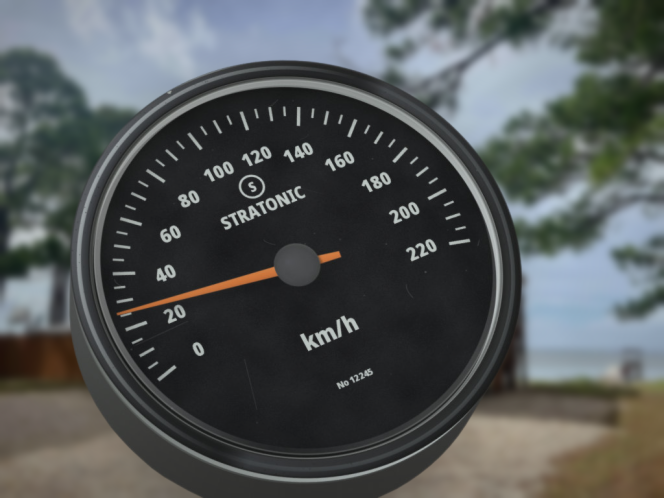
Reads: {"value": 25, "unit": "km/h"}
